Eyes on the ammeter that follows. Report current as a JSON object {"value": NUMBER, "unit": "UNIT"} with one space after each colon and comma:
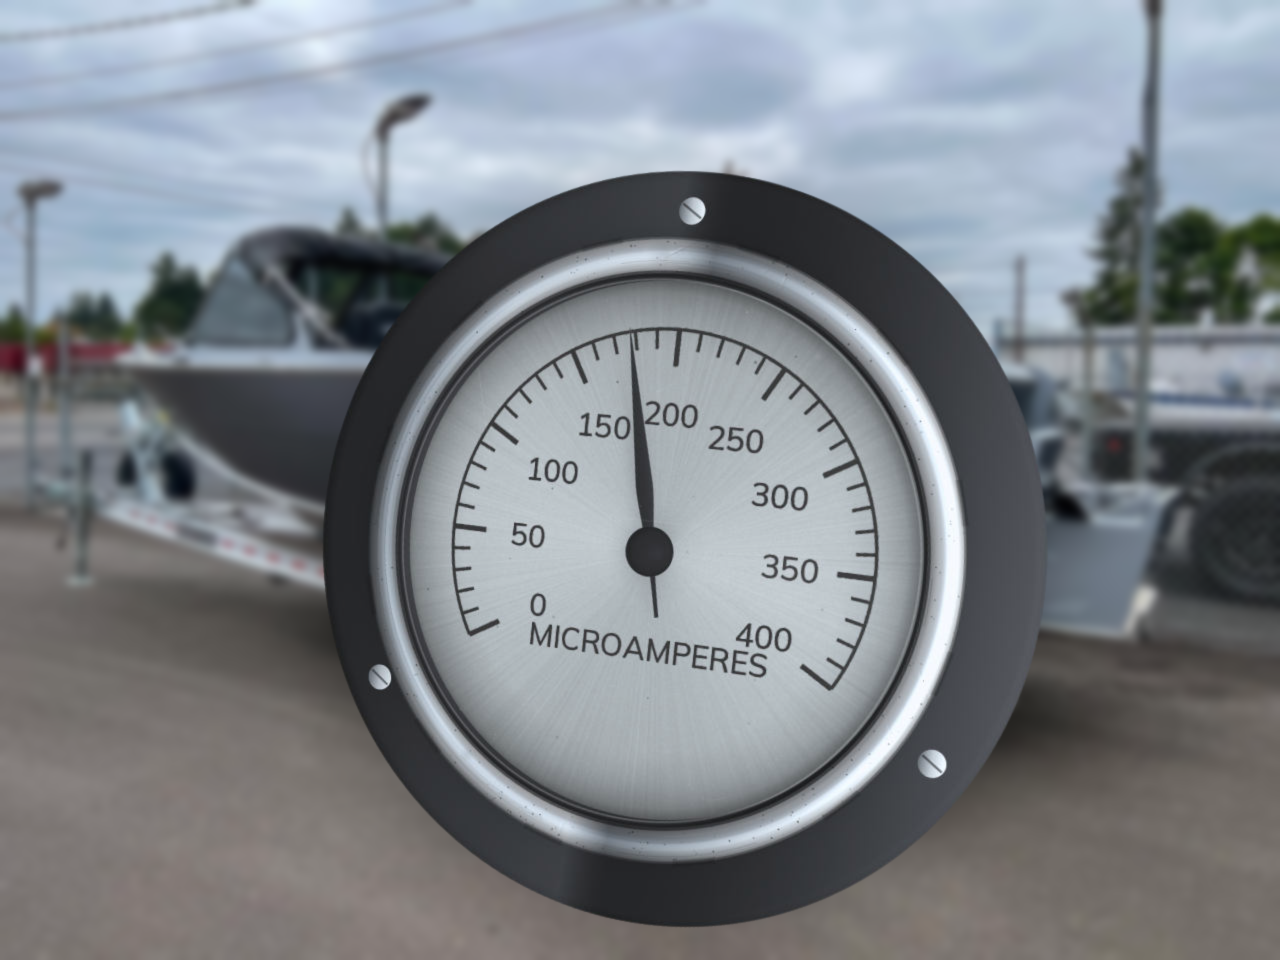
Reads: {"value": 180, "unit": "µA"}
